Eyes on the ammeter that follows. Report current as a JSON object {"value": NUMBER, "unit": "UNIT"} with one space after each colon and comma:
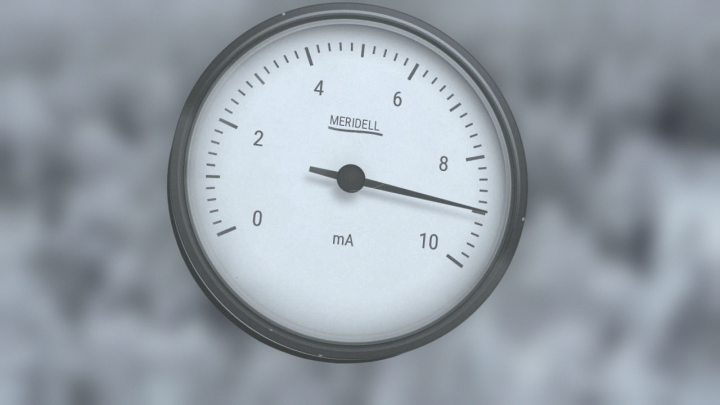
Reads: {"value": 9, "unit": "mA"}
